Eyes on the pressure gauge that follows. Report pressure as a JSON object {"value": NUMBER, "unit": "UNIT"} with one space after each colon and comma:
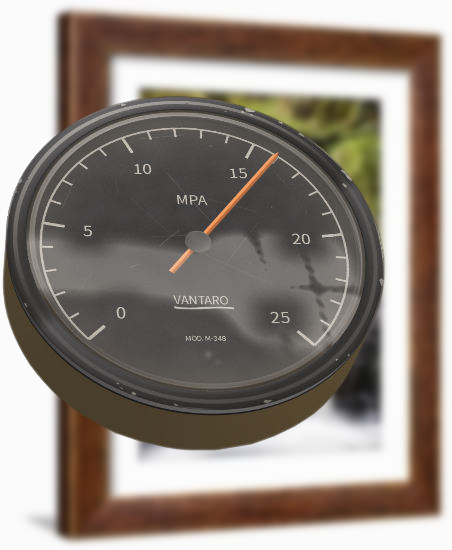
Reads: {"value": 16, "unit": "MPa"}
